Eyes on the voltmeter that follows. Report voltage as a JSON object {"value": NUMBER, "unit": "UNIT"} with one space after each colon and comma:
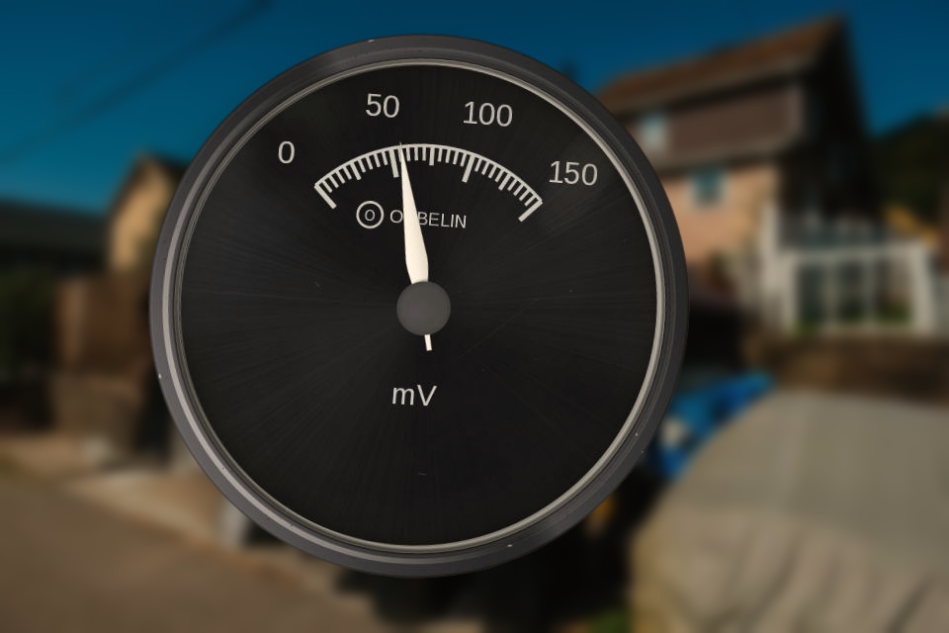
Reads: {"value": 55, "unit": "mV"}
